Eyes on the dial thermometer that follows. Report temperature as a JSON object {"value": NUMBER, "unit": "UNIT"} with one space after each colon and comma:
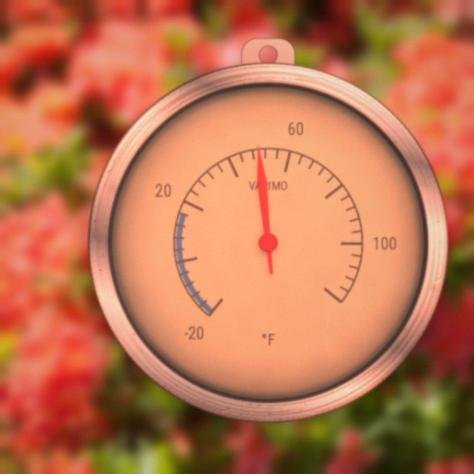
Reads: {"value": 50, "unit": "°F"}
